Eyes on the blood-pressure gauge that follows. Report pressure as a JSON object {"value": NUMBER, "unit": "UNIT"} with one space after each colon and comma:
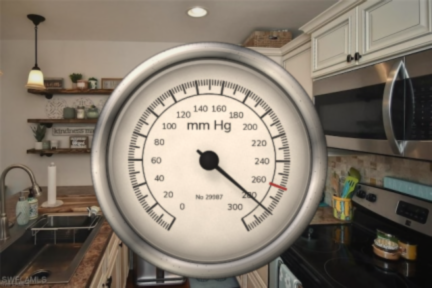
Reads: {"value": 280, "unit": "mmHg"}
